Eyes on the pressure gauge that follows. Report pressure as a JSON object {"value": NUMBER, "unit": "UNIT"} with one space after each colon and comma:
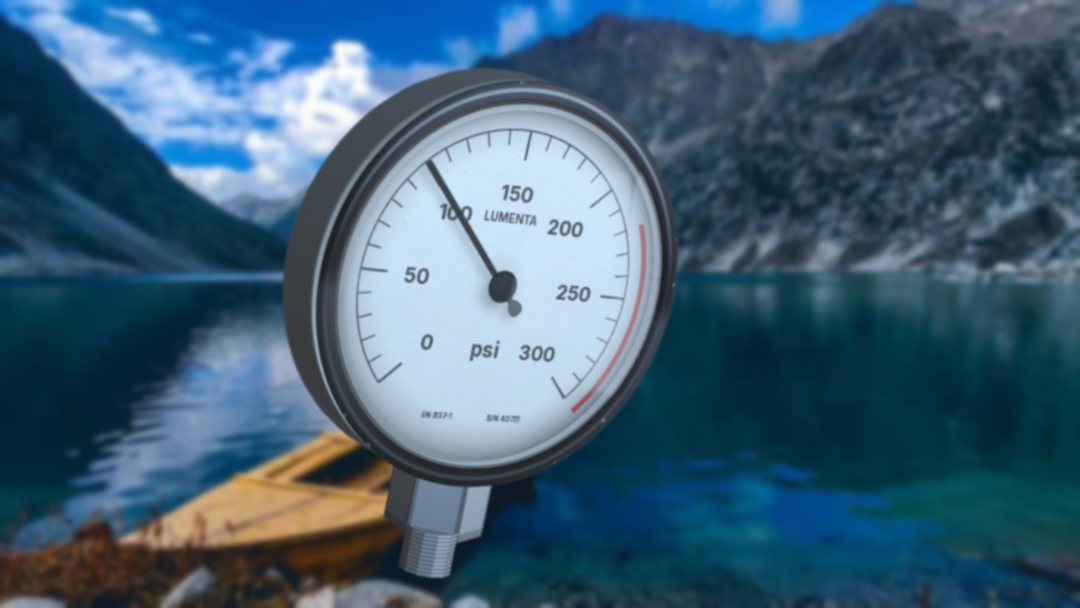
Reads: {"value": 100, "unit": "psi"}
